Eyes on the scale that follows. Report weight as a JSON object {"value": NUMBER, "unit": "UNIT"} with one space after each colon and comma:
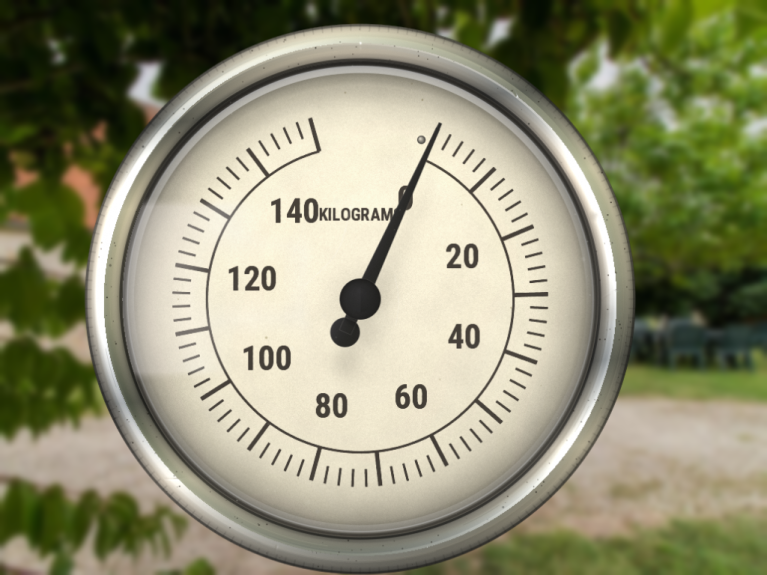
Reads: {"value": 0, "unit": "kg"}
